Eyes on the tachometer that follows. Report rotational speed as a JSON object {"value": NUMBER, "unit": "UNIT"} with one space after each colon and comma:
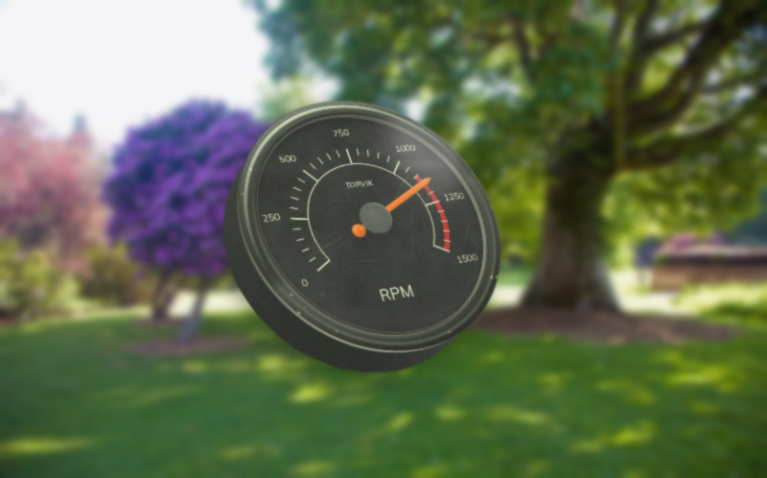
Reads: {"value": 1150, "unit": "rpm"}
